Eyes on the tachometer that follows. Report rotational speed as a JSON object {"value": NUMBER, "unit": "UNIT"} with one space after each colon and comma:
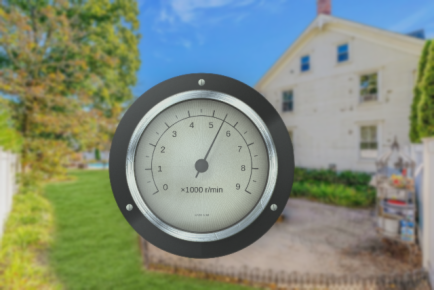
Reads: {"value": 5500, "unit": "rpm"}
